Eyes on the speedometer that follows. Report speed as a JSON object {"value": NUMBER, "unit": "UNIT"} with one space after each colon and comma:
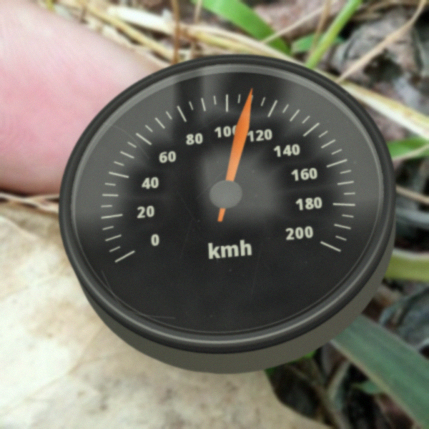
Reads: {"value": 110, "unit": "km/h"}
